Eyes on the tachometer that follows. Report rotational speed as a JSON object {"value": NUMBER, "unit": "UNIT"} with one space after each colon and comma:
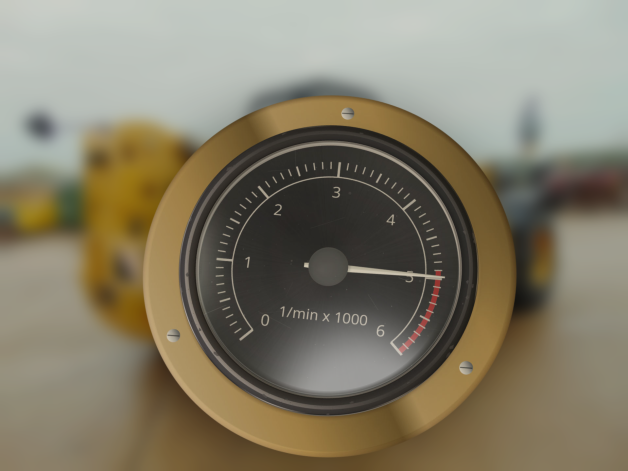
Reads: {"value": 5000, "unit": "rpm"}
